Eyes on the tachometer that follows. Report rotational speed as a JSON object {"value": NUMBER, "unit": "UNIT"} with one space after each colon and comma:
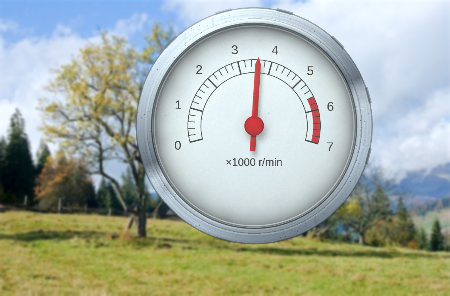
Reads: {"value": 3600, "unit": "rpm"}
